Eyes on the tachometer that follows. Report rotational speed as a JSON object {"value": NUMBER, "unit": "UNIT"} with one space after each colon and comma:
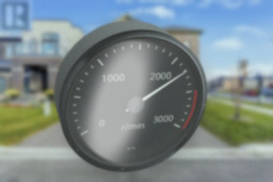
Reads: {"value": 2200, "unit": "rpm"}
